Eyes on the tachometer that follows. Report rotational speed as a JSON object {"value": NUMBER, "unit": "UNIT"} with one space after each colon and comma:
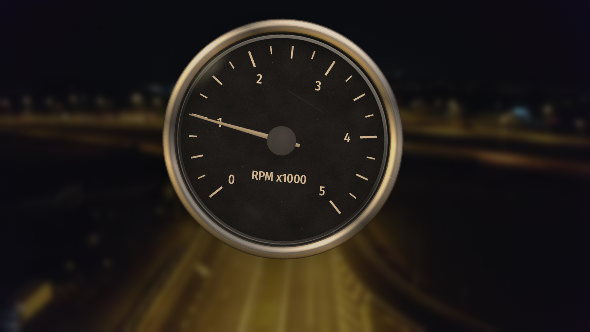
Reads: {"value": 1000, "unit": "rpm"}
